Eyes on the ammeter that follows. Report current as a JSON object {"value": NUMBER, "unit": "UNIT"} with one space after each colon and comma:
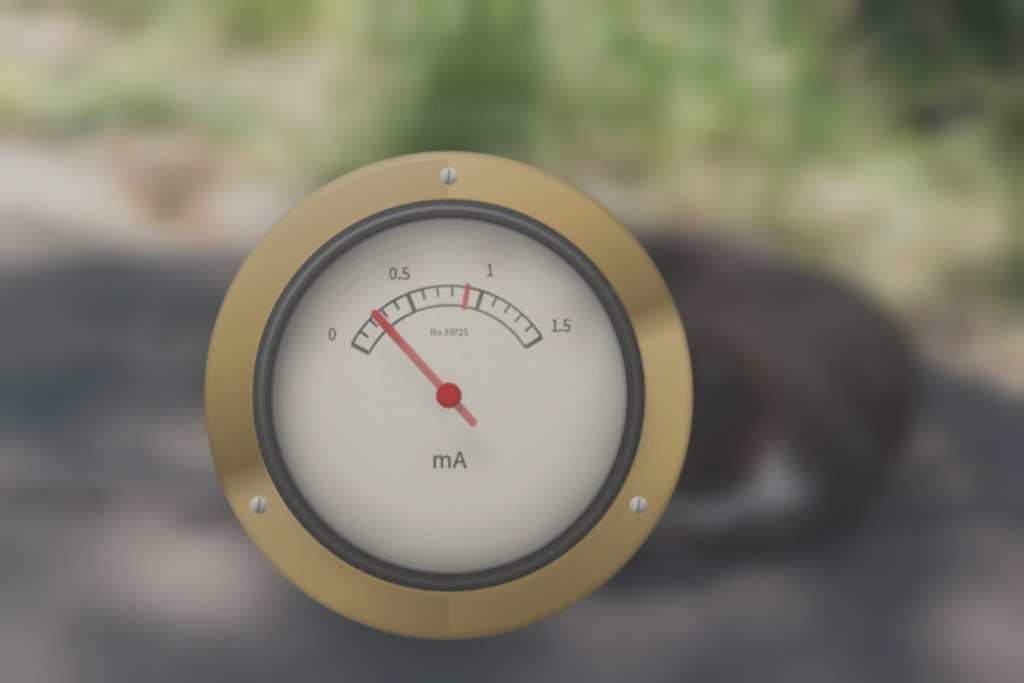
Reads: {"value": 0.25, "unit": "mA"}
